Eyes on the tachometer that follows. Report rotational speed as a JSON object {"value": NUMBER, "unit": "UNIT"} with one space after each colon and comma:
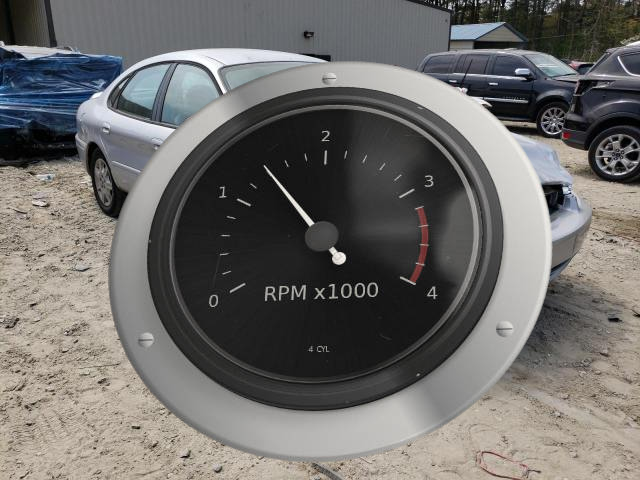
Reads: {"value": 1400, "unit": "rpm"}
